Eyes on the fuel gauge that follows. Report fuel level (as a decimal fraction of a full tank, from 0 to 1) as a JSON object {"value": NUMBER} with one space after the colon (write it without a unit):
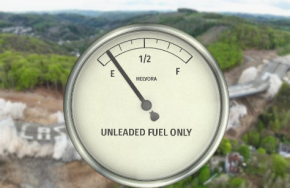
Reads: {"value": 0.125}
